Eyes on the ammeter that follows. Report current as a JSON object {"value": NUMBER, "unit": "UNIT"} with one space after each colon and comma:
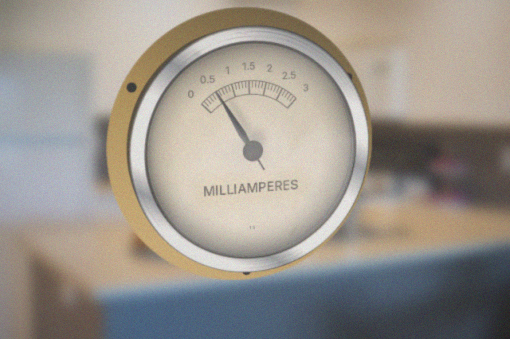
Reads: {"value": 0.5, "unit": "mA"}
